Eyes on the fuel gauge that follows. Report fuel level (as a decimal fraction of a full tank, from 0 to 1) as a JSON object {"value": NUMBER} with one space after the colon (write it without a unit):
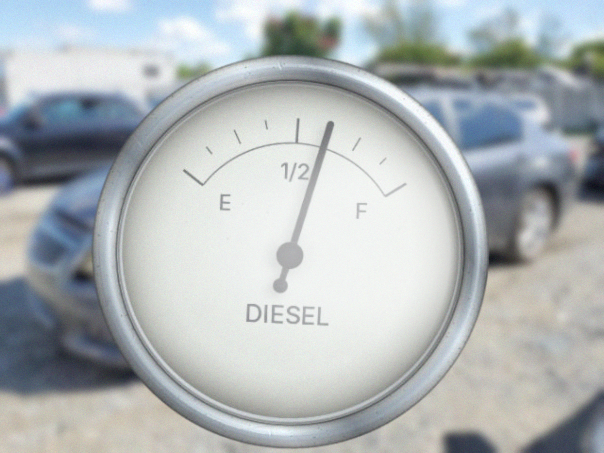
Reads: {"value": 0.625}
